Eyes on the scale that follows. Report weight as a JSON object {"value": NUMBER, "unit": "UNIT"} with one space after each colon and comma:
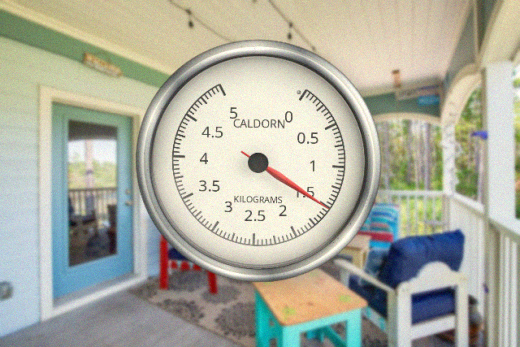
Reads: {"value": 1.5, "unit": "kg"}
